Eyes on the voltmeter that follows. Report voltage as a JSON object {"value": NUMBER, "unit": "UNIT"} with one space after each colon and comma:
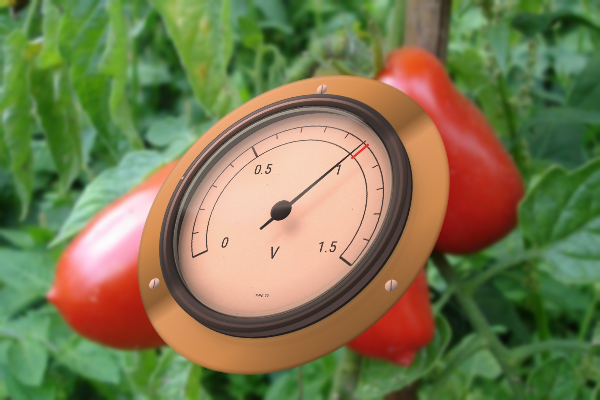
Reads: {"value": 1, "unit": "V"}
